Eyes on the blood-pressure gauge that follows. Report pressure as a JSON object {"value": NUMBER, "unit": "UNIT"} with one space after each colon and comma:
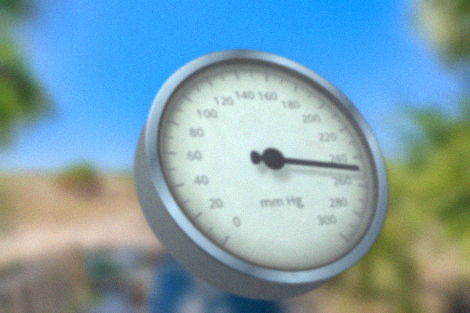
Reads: {"value": 250, "unit": "mmHg"}
